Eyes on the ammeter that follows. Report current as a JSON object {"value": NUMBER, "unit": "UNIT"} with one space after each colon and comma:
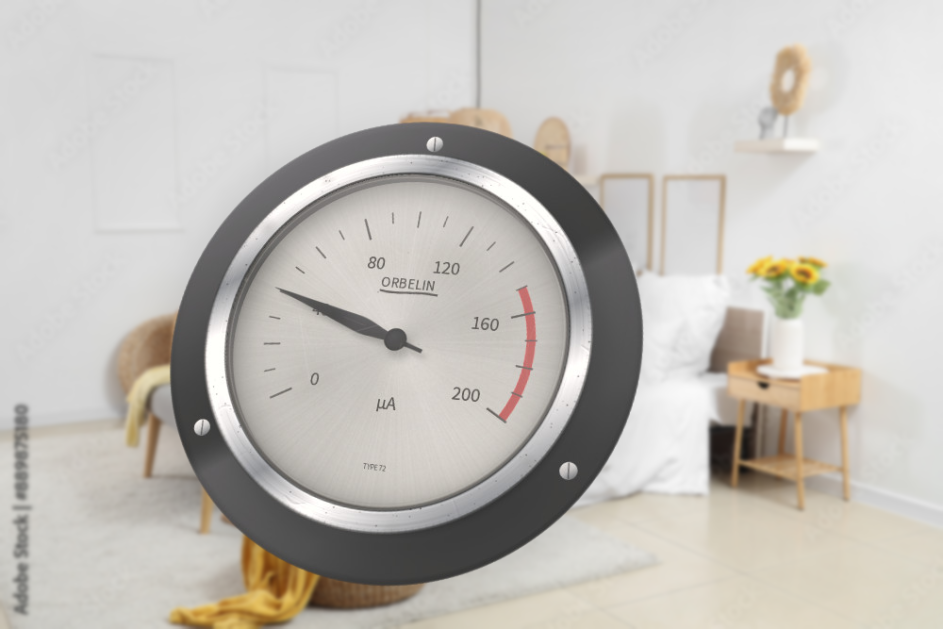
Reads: {"value": 40, "unit": "µA"}
